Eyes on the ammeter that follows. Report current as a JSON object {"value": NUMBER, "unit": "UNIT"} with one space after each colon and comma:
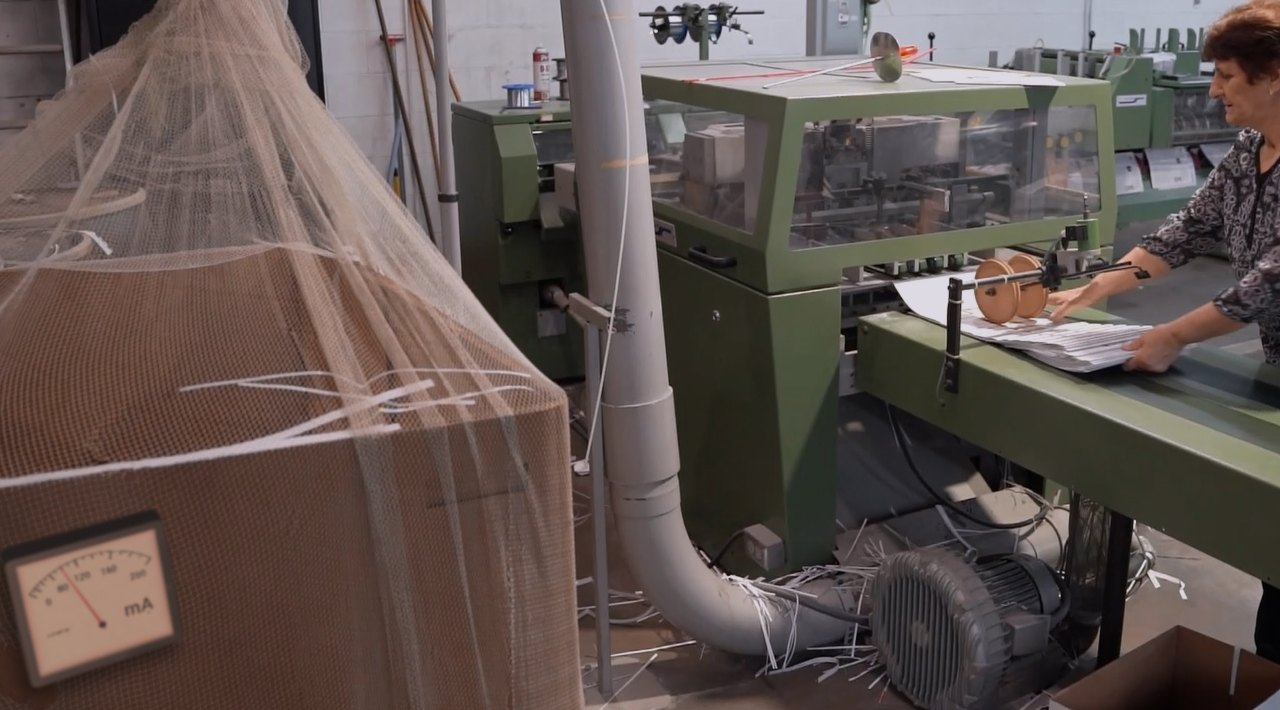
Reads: {"value": 100, "unit": "mA"}
